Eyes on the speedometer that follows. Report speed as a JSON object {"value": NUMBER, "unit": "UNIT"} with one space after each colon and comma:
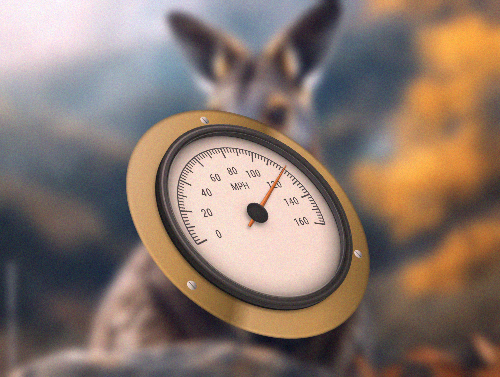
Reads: {"value": 120, "unit": "mph"}
